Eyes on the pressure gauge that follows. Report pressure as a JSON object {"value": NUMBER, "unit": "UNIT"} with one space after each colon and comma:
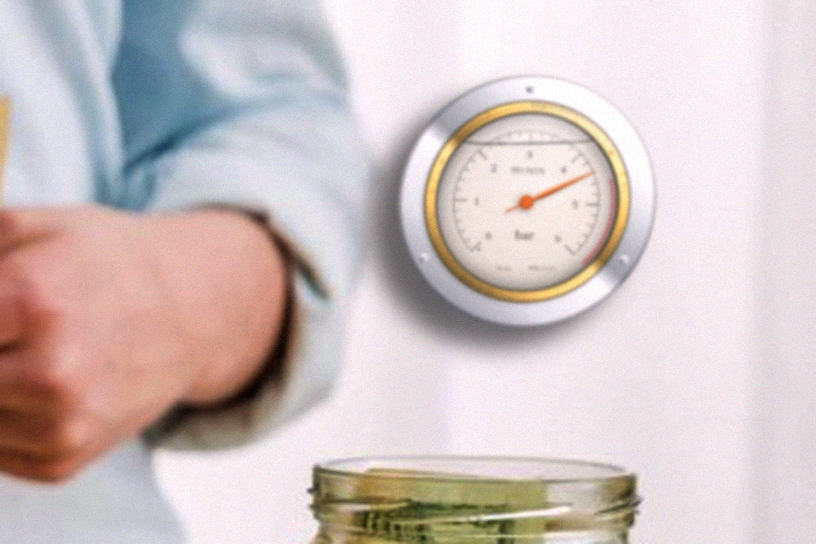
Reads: {"value": 4.4, "unit": "bar"}
